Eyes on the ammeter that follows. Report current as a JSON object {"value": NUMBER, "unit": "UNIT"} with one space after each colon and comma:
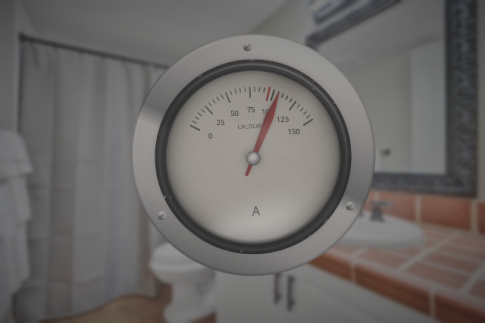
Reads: {"value": 105, "unit": "A"}
